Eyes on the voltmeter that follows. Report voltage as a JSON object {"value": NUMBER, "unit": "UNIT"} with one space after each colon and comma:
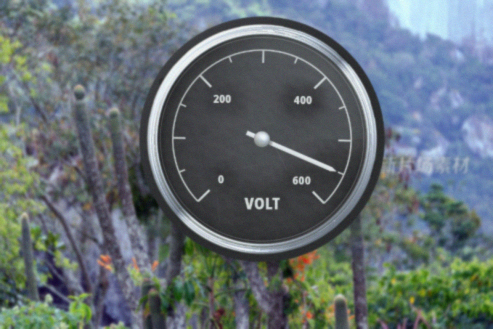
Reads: {"value": 550, "unit": "V"}
